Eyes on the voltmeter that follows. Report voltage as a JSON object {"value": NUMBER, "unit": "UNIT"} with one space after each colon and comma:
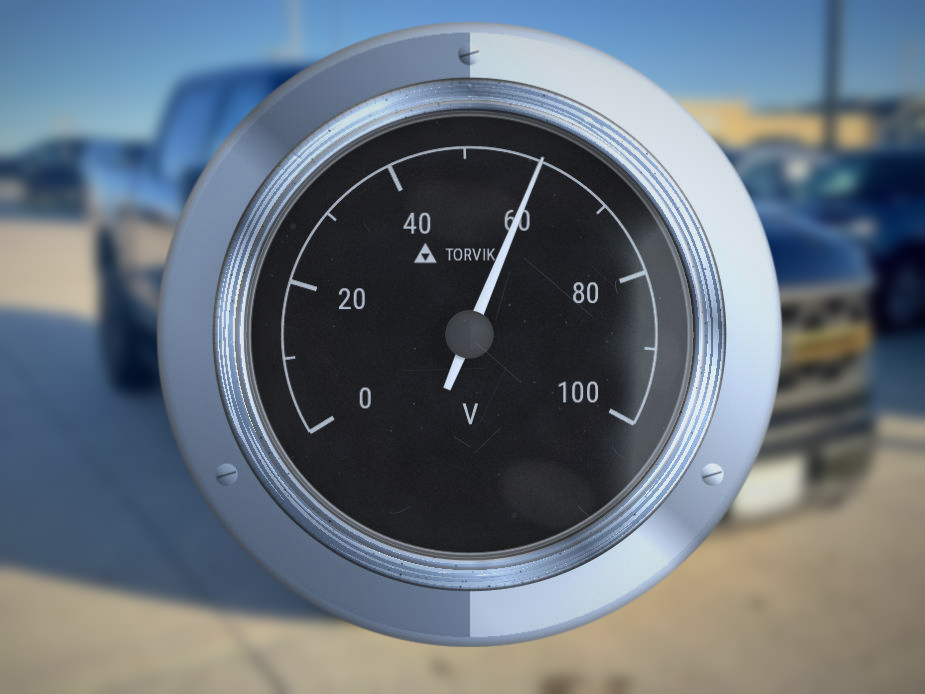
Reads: {"value": 60, "unit": "V"}
